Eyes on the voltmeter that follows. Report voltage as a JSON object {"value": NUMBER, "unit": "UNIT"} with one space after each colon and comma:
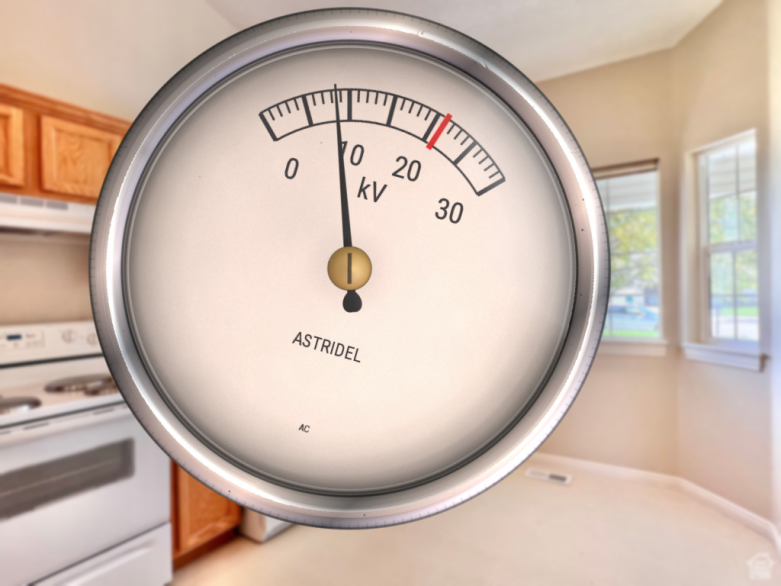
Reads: {"value": 8.5, "unit": "kV"}
